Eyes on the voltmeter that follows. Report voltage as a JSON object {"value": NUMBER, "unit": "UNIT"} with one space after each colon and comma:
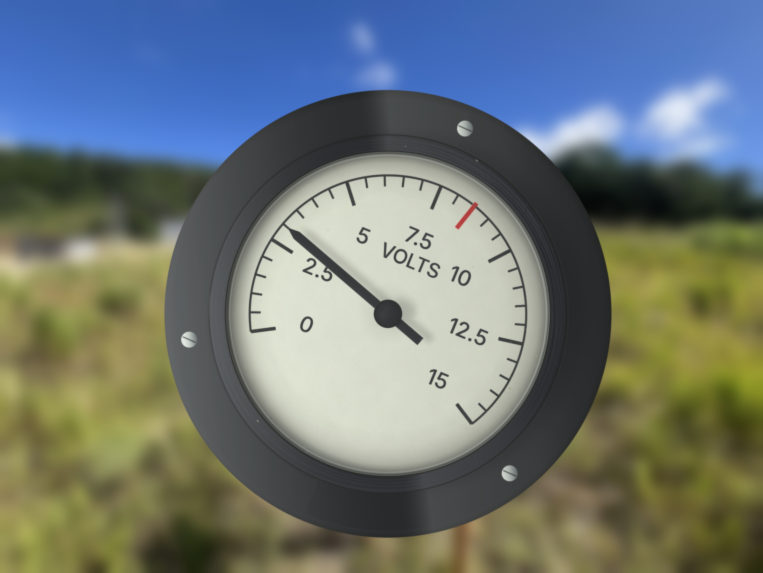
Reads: {"value": 3, "unit": "V"}
